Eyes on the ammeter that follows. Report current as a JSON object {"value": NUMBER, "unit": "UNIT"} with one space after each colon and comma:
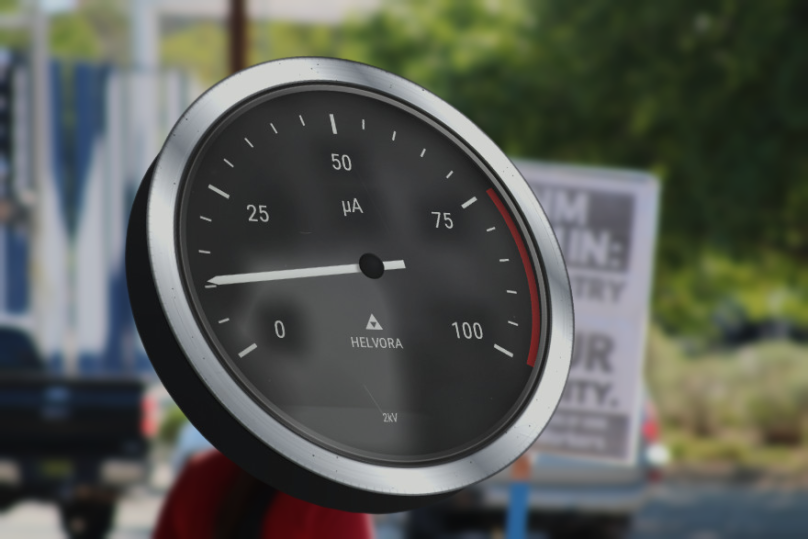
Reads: {"value": 10, "unit": "µA"}
